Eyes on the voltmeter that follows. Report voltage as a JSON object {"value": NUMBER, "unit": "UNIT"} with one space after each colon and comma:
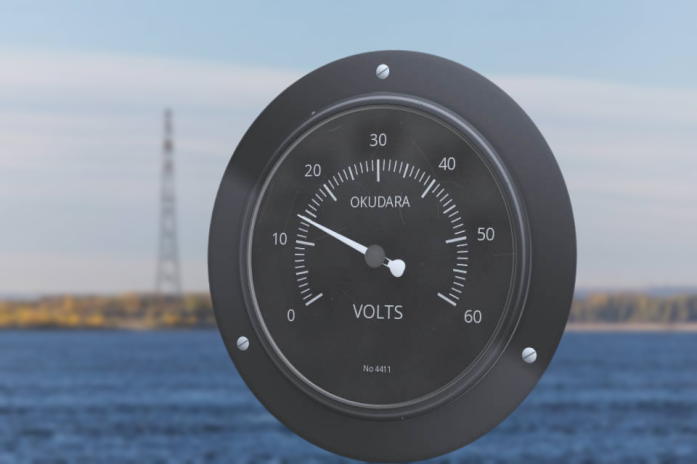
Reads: {"value": 14, "unit": "V"}
